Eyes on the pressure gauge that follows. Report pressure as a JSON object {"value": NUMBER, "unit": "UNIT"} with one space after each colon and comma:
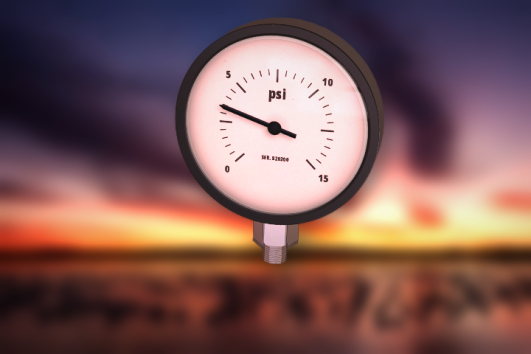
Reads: {"value": 3.5, "unit": "psi"}
